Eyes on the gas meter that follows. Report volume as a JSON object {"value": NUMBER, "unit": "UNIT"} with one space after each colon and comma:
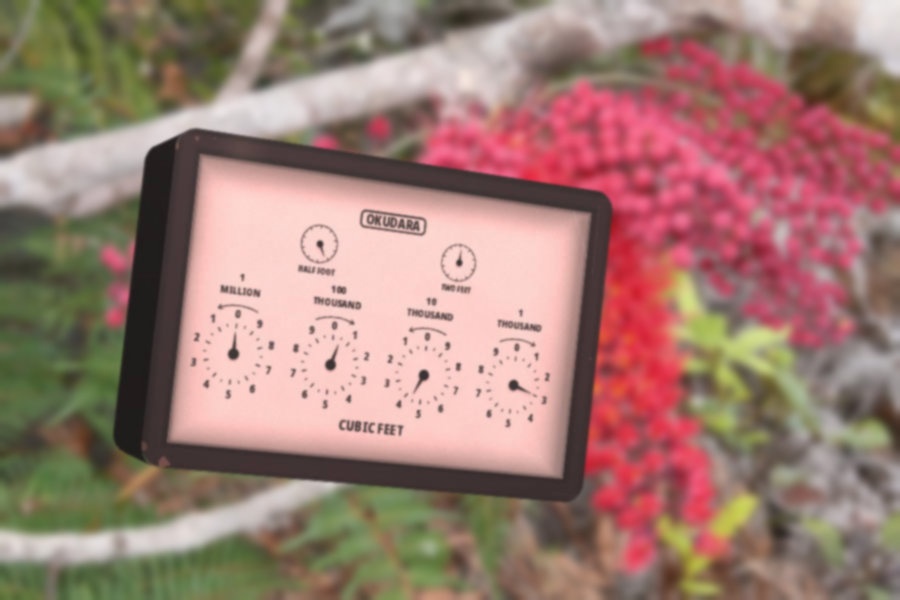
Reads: {"value": 4300, "unit": "ft³"}
